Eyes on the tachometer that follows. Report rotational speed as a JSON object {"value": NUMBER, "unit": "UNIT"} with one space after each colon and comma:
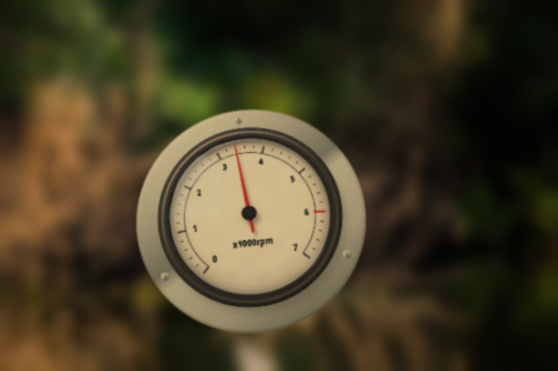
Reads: {"value": 3400, "unit": "rpm"}
